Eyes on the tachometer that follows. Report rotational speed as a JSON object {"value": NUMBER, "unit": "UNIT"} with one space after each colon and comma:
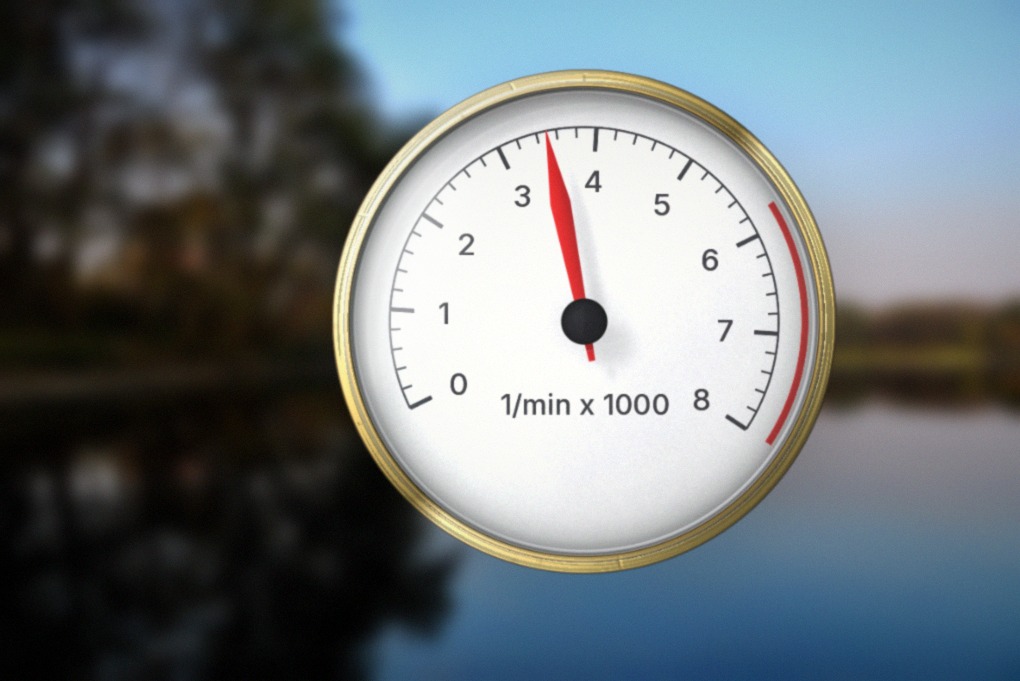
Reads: {"value": 3500, "unit": "rpm"}
